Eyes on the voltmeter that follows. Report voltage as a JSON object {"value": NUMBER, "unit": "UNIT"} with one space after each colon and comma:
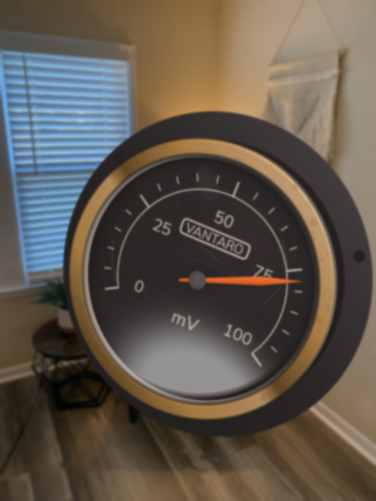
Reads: {"value": 77.5, "unit": "mV"}
